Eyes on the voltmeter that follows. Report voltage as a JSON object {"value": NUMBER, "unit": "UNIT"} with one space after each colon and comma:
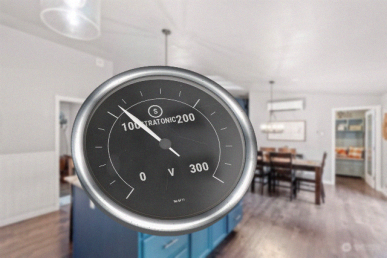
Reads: {"value": 110, "unit": "V"}
